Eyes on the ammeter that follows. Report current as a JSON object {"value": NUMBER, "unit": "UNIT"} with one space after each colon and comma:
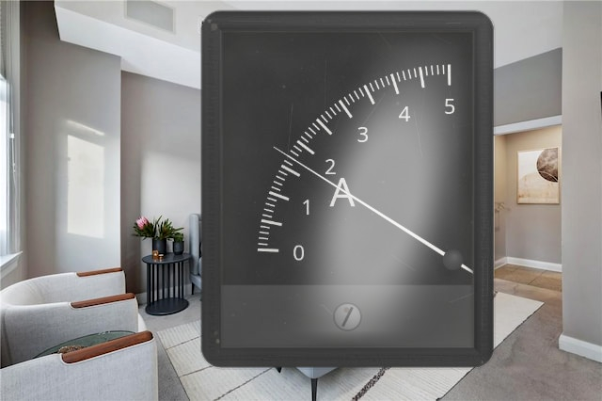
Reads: {"value": 1.7, "unit": "A"}
